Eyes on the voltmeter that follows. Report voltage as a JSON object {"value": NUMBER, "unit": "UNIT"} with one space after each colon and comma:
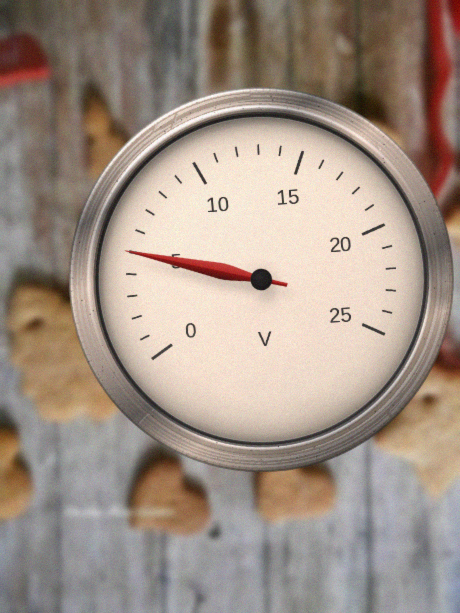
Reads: {"value": 5, "unit": "V"}
